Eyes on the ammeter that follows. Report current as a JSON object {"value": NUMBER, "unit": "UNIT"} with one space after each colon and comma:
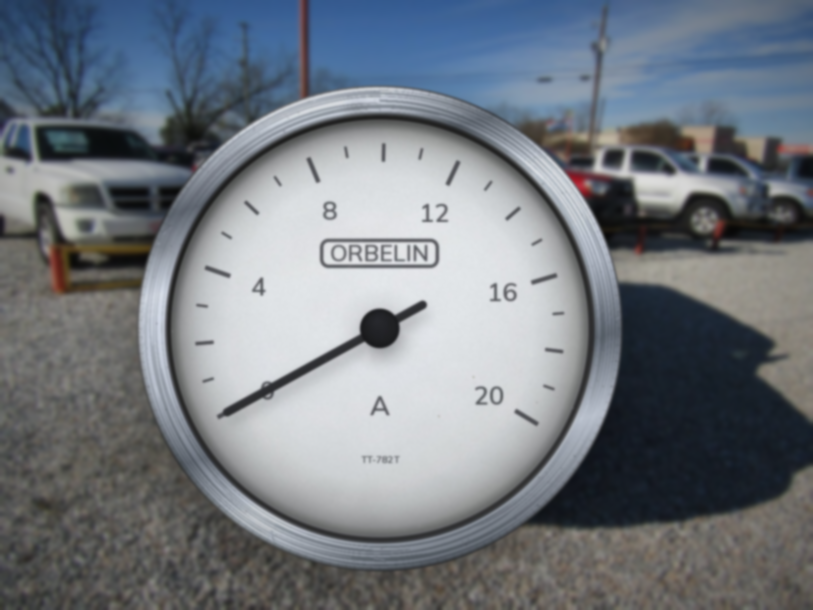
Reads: {"value": 0, "unit": "A"}
